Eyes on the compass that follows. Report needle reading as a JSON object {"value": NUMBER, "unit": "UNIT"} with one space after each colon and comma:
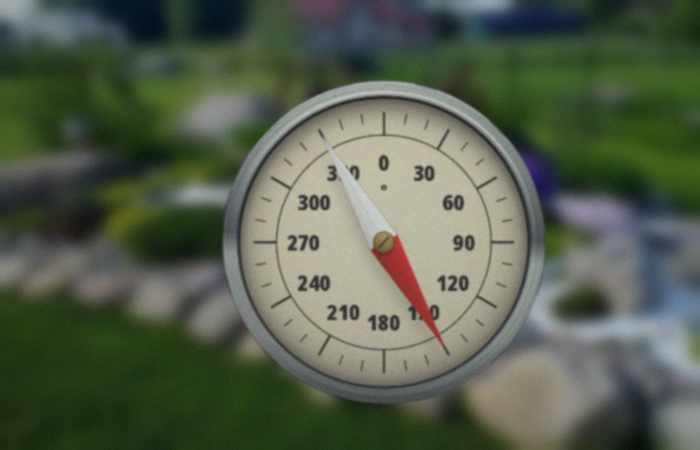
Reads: {"value": 150, "unit": "°"}
